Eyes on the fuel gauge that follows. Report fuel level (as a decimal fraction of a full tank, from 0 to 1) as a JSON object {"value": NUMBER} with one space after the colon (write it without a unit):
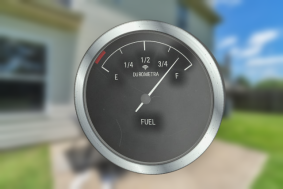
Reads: {"value": 0.875}
